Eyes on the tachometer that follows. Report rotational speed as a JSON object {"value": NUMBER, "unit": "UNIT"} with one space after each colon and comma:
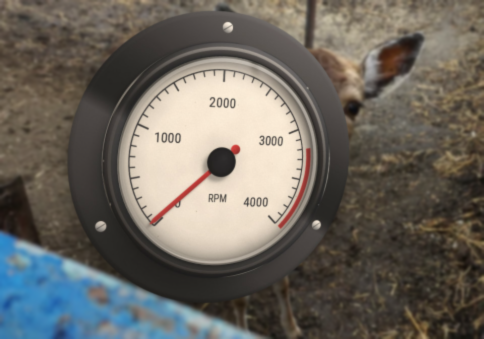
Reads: {"value": 50, "unit": "rpm"}
